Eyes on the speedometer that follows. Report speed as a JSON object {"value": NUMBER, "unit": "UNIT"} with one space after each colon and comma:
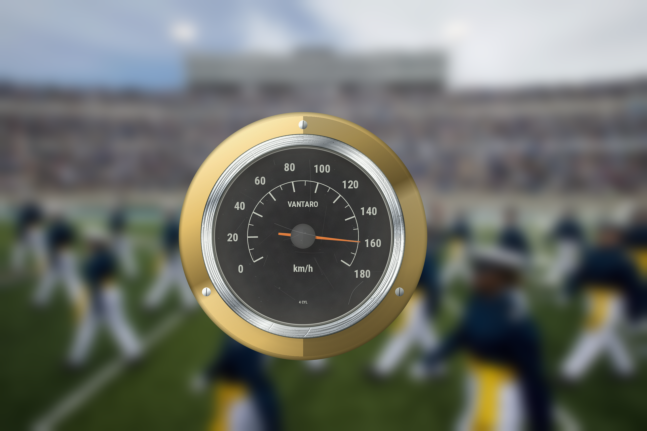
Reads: {"value": 160, "unit": "km/h"}
